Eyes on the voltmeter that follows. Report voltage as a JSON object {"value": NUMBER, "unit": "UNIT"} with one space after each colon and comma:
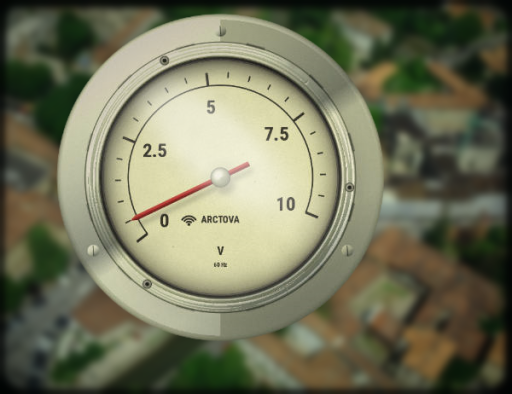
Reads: {"value": 0.5, "unit": "V"}
